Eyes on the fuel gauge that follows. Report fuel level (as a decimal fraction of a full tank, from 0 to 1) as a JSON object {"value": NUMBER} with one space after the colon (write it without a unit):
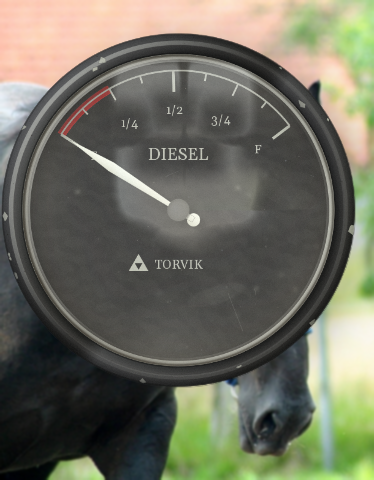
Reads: {"value": 0}
